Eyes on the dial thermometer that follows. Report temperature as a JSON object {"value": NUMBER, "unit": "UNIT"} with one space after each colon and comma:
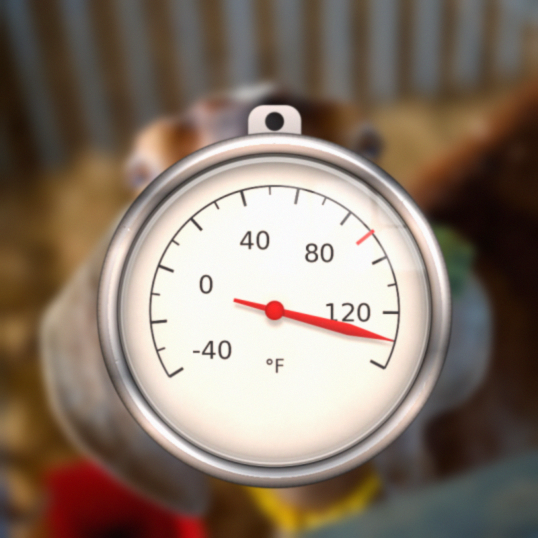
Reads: {"value": 130, "unit": "°F"}
